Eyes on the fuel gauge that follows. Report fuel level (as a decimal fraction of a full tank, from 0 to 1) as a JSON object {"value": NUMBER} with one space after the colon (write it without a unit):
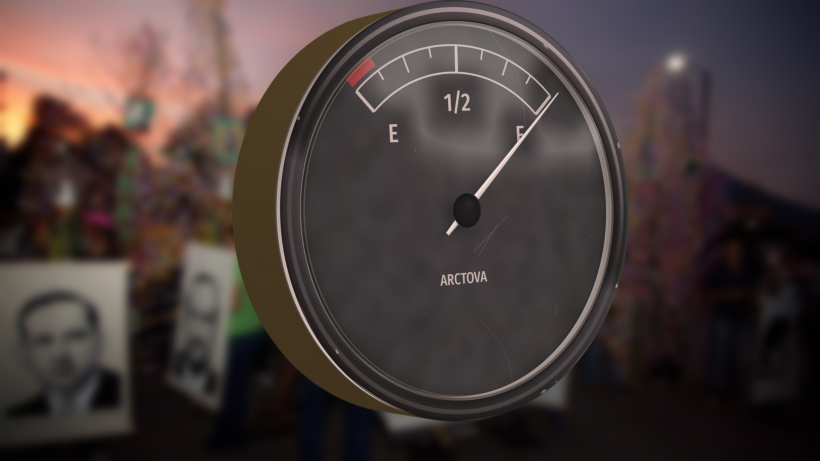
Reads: {"value": 1}
